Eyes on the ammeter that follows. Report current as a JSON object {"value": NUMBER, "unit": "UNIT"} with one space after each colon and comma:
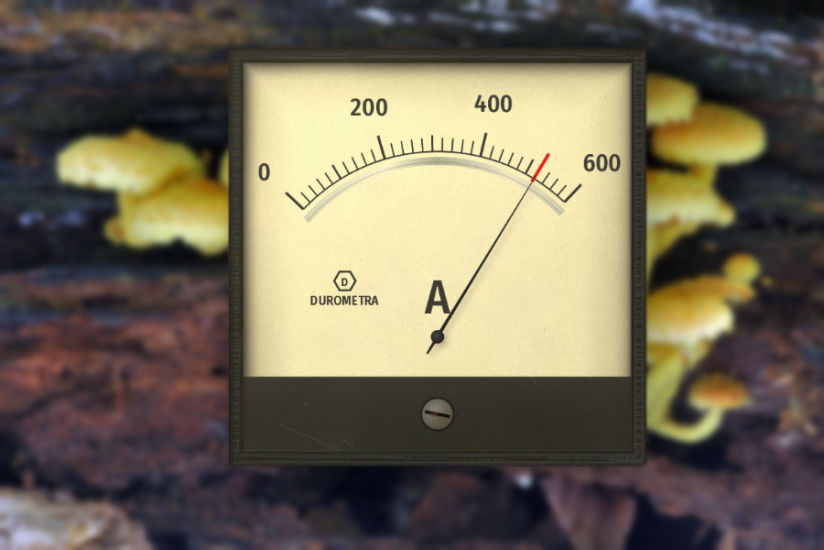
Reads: {"value": 520, "unit": "A"}
